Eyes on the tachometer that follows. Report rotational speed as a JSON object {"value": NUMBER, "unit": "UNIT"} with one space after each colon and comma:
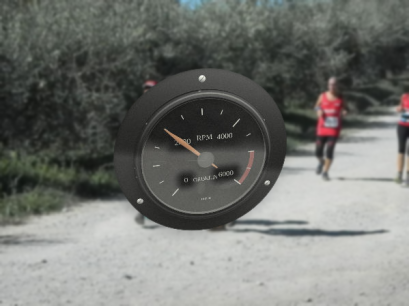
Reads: {"value": 2000, "unit": "rpm"}
